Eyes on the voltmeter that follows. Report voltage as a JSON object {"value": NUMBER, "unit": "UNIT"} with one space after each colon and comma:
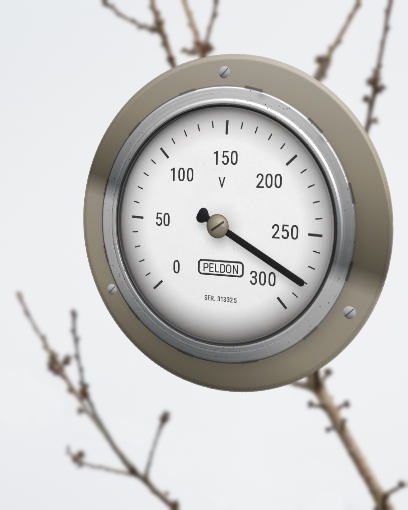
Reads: {"value": 280, "unit": "V"}
